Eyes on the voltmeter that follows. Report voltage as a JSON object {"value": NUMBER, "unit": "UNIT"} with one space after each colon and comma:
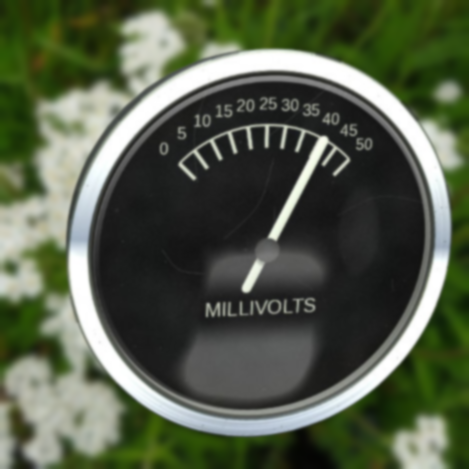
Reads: {"value": 40, "unit": "mV"}
